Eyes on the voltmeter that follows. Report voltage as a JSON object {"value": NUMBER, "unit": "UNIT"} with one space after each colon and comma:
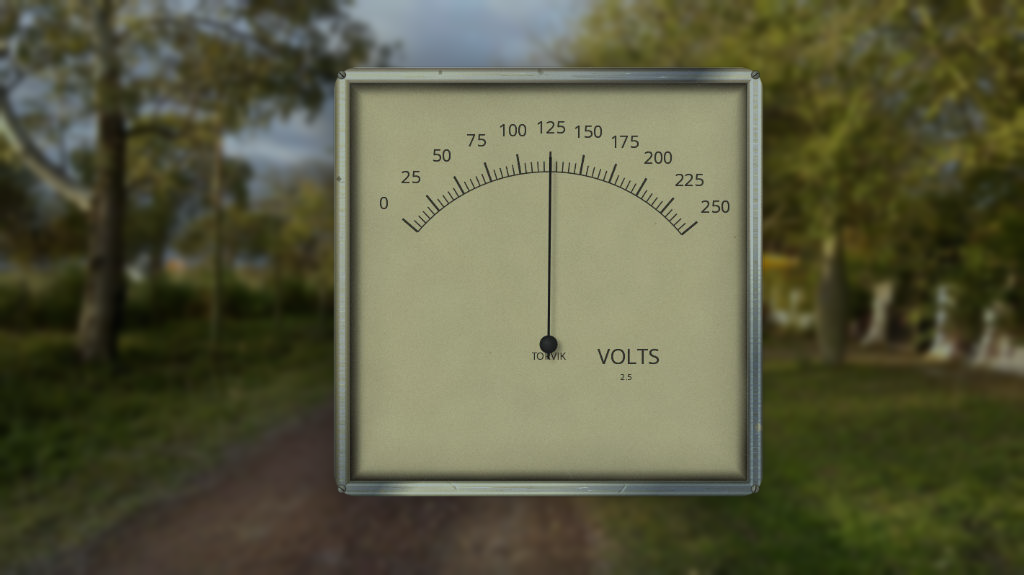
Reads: {"value": 125, "unit": "V"}
